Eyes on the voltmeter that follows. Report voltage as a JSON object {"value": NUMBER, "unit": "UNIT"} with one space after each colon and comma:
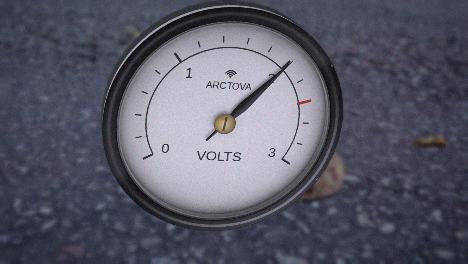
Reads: {"value": 2, "unit": "V"}
